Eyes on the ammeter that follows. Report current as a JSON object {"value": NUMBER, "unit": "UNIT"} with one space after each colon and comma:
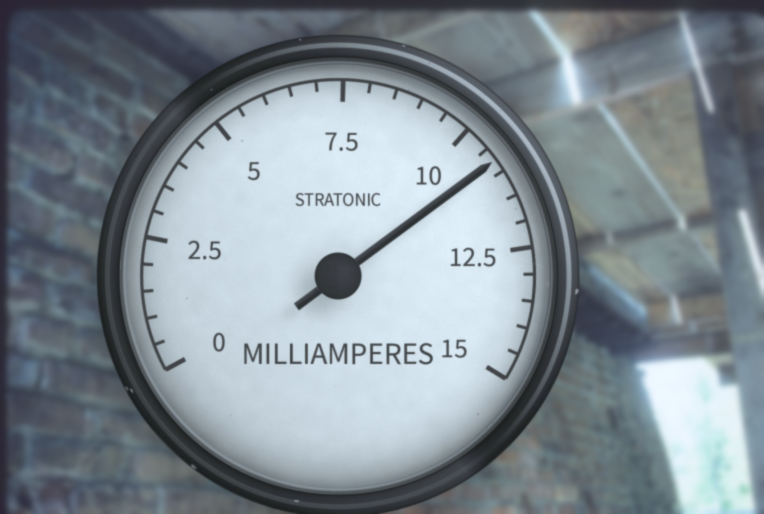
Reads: {"value": 10.75, "unit": "mA"}
